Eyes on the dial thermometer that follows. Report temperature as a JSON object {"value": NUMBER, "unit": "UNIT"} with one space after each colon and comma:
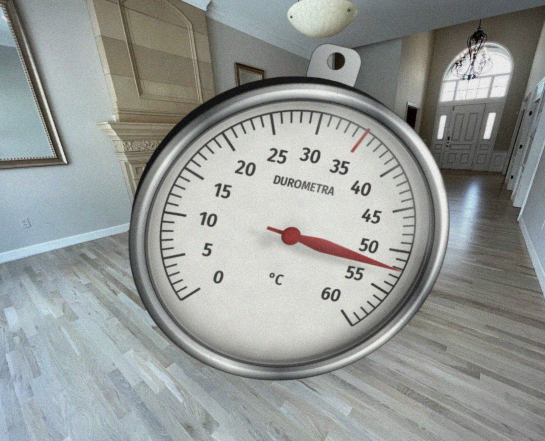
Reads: {"value": 52, "unit": "°C"}
